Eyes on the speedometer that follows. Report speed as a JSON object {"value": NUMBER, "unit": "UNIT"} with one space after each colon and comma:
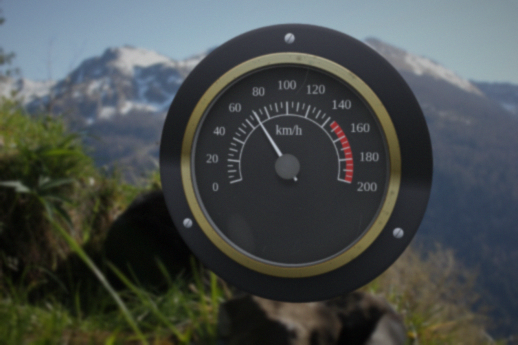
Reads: {"value": 70, "unit": "km/h"}
